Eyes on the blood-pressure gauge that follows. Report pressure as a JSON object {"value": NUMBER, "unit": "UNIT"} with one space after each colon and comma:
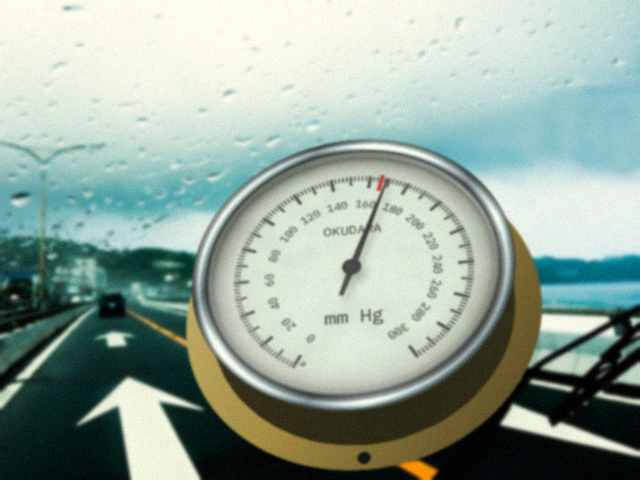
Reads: {"value": 170, "unit": "mmHg"}
